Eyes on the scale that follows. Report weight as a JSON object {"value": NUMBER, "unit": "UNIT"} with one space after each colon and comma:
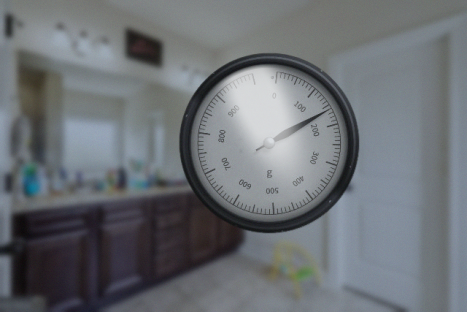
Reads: {"value": 160, "unit": "g"}
